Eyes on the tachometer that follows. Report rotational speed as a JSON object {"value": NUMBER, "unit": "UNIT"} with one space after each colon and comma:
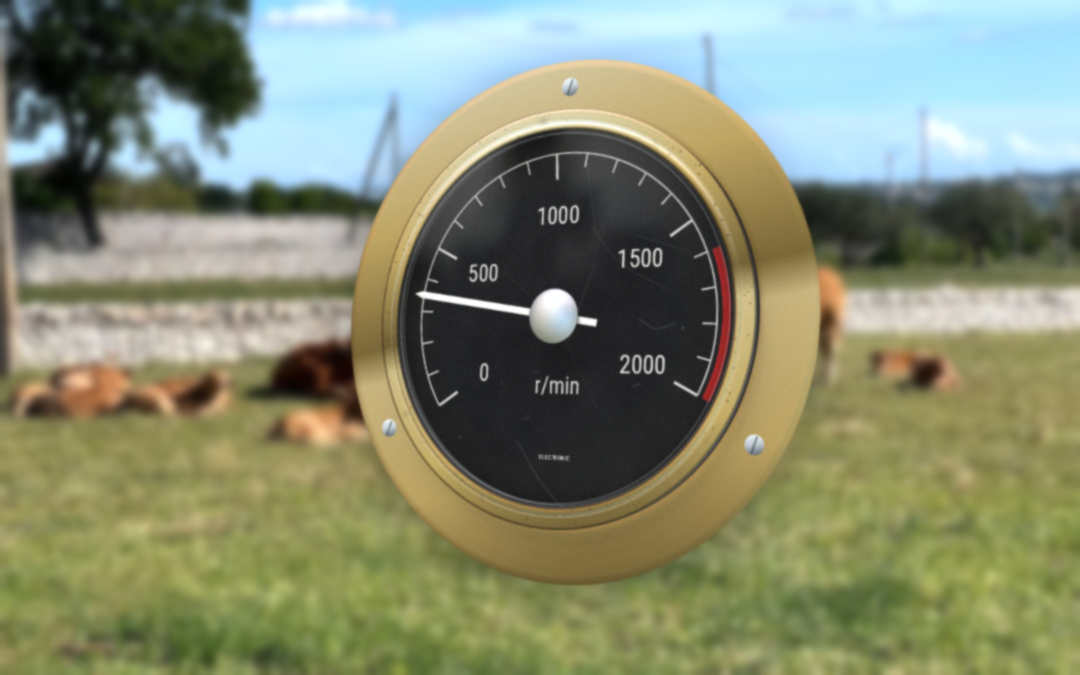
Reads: {"value": 350, "unit": "rpm"}
